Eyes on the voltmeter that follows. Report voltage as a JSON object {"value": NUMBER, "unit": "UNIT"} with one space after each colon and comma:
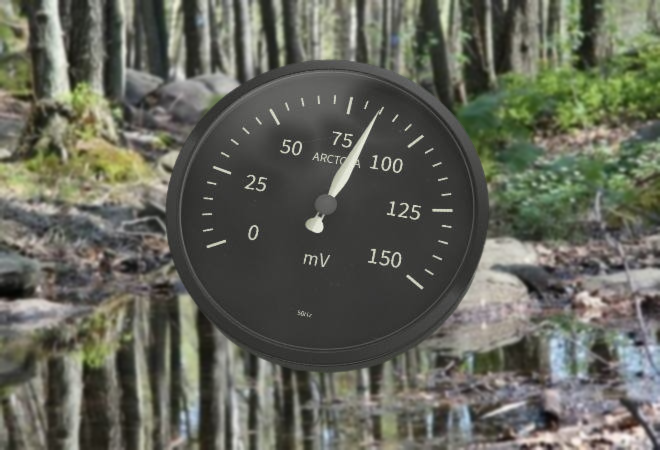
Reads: {"value": 85, "unit": "mV"}
